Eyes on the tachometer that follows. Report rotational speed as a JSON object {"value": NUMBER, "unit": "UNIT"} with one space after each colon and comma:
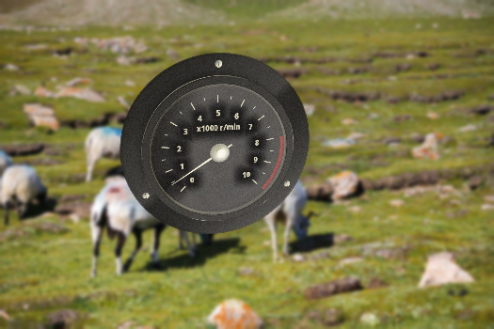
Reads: {"value": 500, "unit": "rpm"}
